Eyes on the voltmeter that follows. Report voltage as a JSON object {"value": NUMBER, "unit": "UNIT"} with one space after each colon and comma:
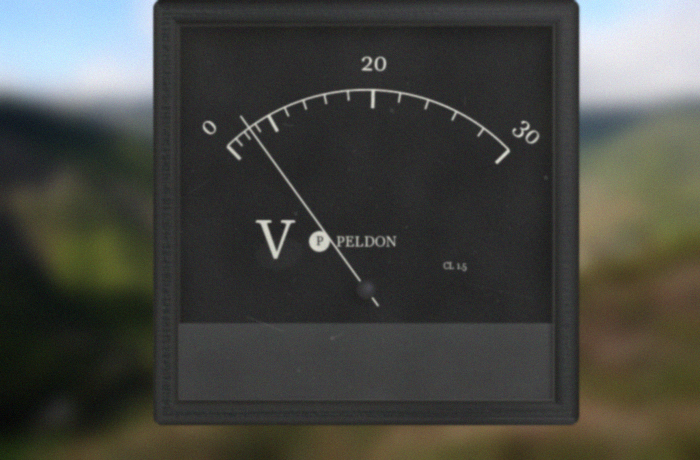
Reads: {"value": 7, "unit": "V"}
